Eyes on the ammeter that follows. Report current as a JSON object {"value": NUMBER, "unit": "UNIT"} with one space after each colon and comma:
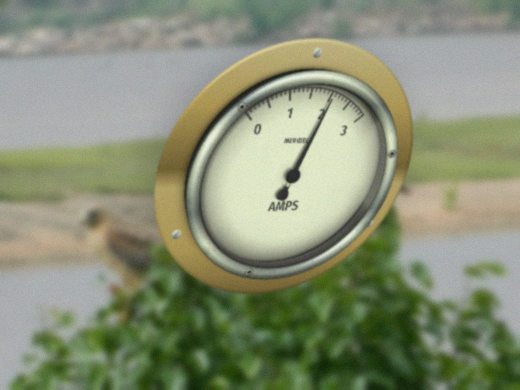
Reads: {"value": 2, "unit": "A"}
